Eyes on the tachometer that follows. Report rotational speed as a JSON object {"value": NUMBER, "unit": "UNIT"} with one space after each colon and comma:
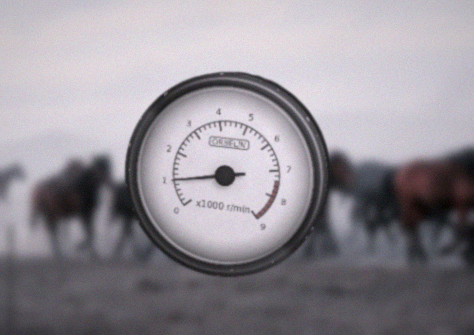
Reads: {"value": 1000, "unit": "rpm"}
